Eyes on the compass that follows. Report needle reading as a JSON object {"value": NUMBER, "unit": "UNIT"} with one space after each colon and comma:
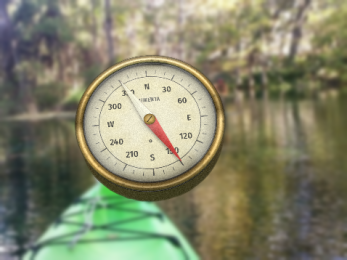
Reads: {"value": 150, "unit": "°"}
